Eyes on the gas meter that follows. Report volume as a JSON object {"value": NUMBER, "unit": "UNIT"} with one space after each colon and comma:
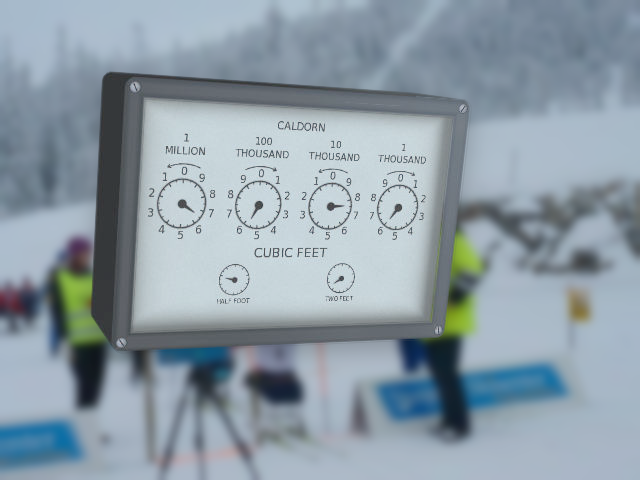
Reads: {"value": 657600, "unit": "ft³"}
